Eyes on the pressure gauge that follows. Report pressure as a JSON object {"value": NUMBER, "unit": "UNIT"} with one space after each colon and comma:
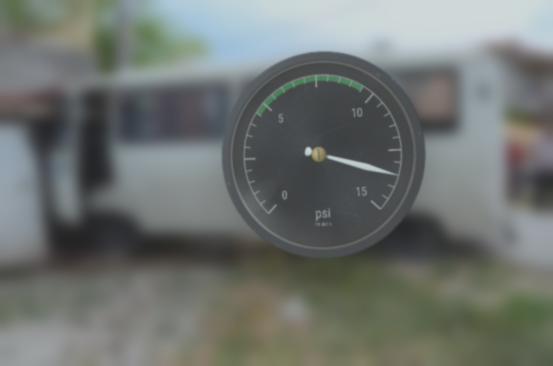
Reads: {"value": 13.5, "unit": "psi"}
